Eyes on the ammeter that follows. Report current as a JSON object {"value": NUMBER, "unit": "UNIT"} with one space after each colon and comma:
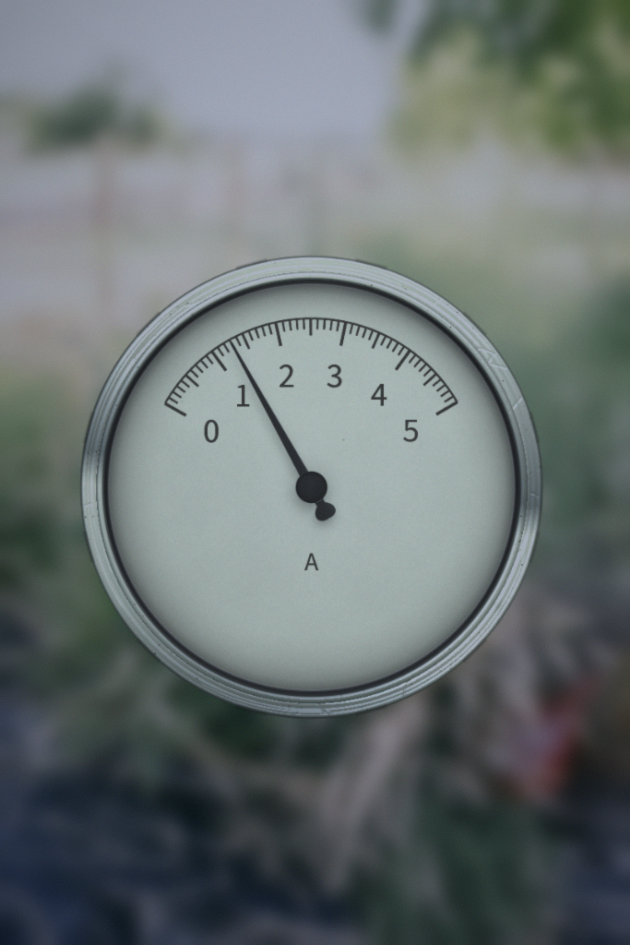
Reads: {"value": 1.3, "unit": "A"}
